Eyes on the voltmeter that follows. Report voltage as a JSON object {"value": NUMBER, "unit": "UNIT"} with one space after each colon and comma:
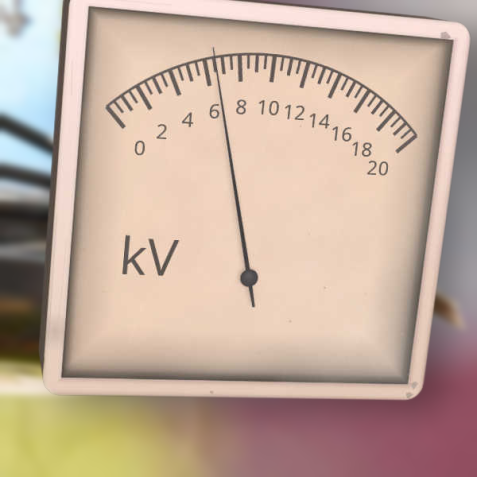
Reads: {"value": 6.5, "unit": "kV"}
